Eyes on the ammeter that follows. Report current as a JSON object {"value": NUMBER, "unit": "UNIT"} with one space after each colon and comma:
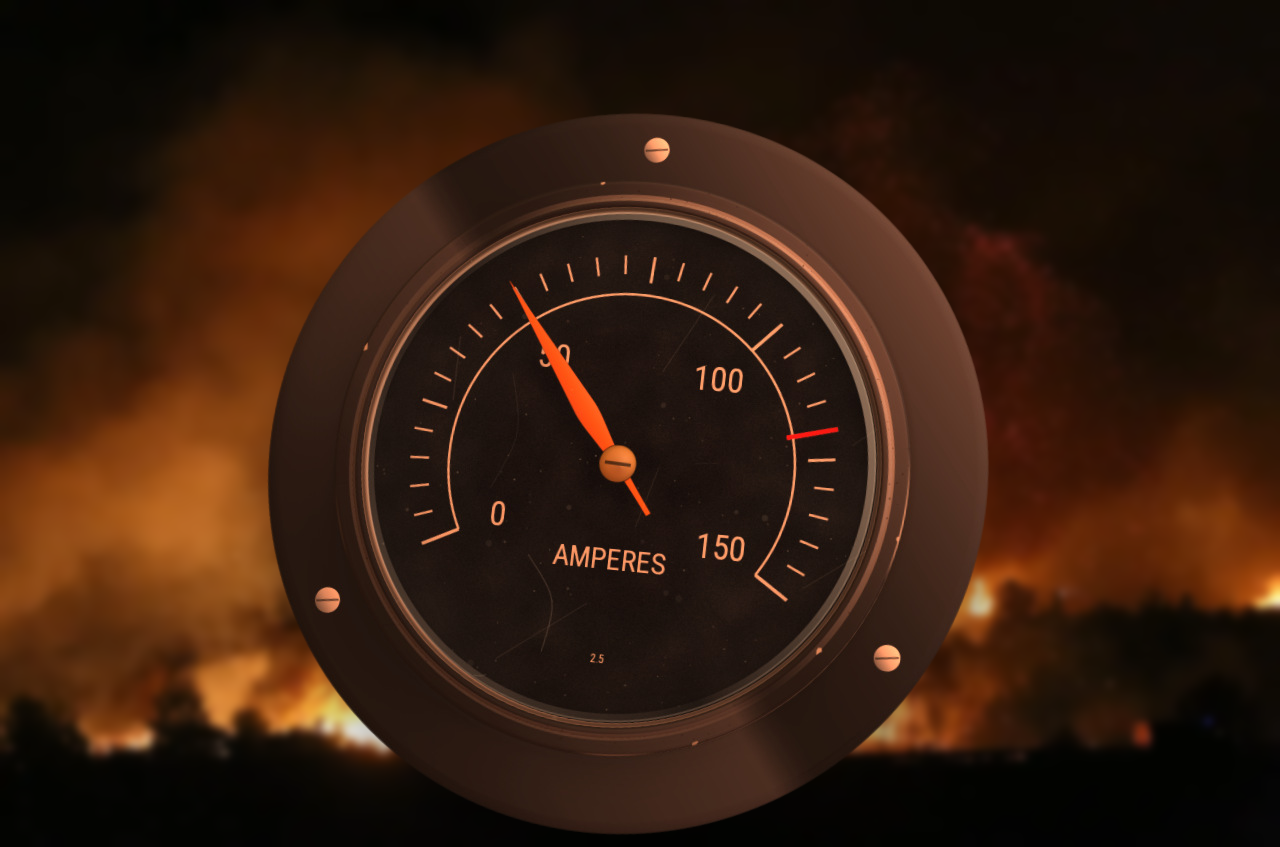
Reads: {"value": 50, "unit": "A"}
